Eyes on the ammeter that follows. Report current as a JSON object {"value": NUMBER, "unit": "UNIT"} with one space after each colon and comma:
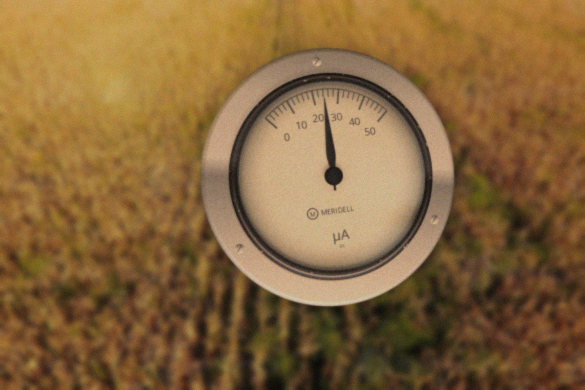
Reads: {"value": 24, "unit": "µA"}
